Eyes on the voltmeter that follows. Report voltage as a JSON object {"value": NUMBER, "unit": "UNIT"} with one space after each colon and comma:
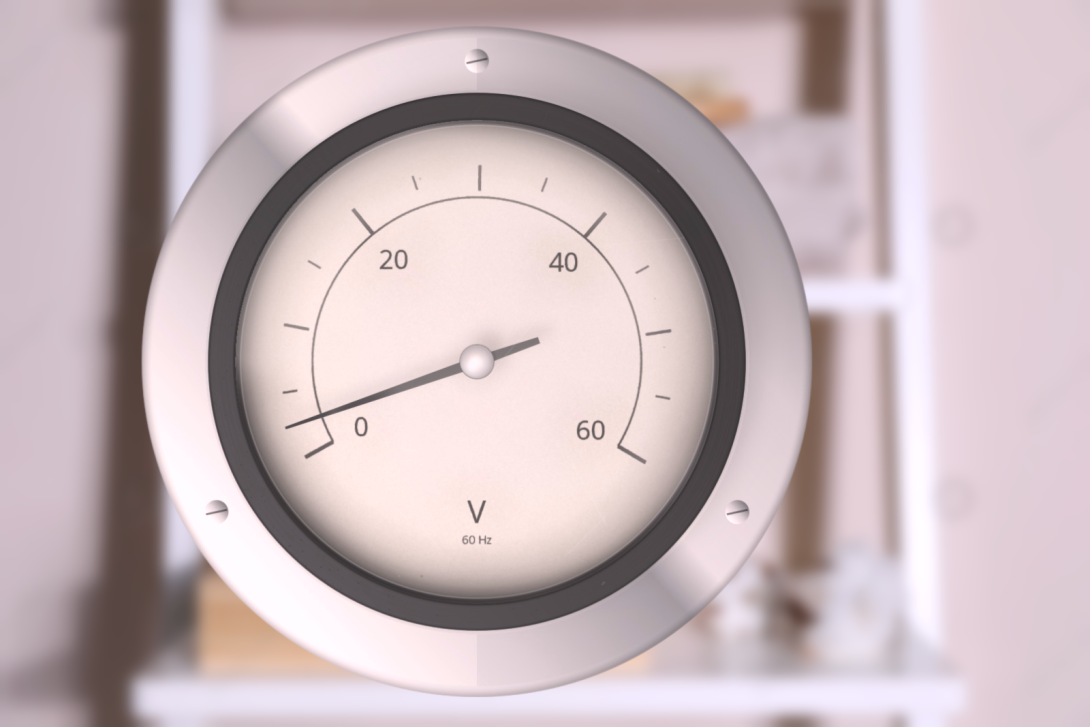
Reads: {"value": 2.5, "unit": "V"}
